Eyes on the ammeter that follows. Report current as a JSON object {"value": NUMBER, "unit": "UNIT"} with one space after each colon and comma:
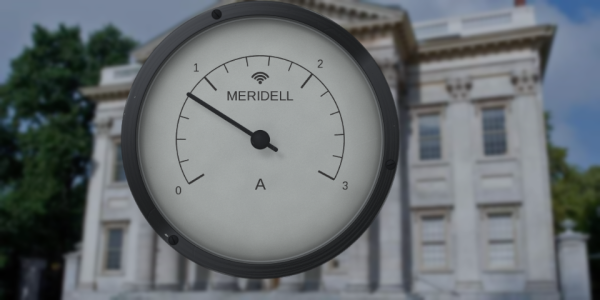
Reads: {"value": 0.8, "unit": "A"}
